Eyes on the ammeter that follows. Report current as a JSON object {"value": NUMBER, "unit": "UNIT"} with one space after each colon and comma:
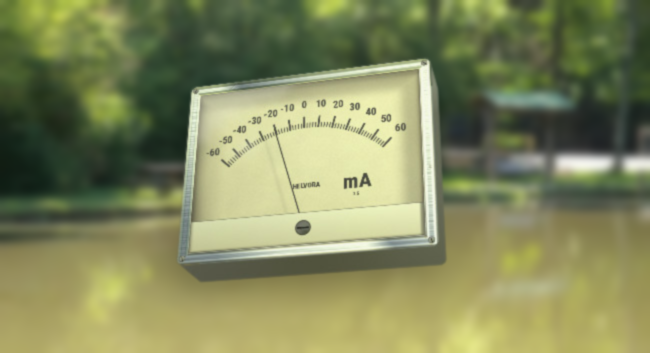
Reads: {"value": -20, "unit": "mA"}
